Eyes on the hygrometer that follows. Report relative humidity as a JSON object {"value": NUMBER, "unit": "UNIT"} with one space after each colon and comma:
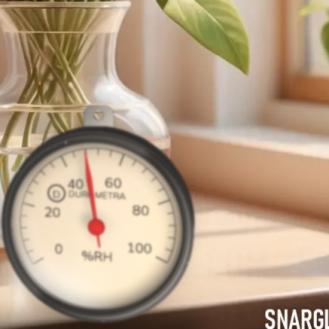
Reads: {"value": 48, "unit": "%"}
